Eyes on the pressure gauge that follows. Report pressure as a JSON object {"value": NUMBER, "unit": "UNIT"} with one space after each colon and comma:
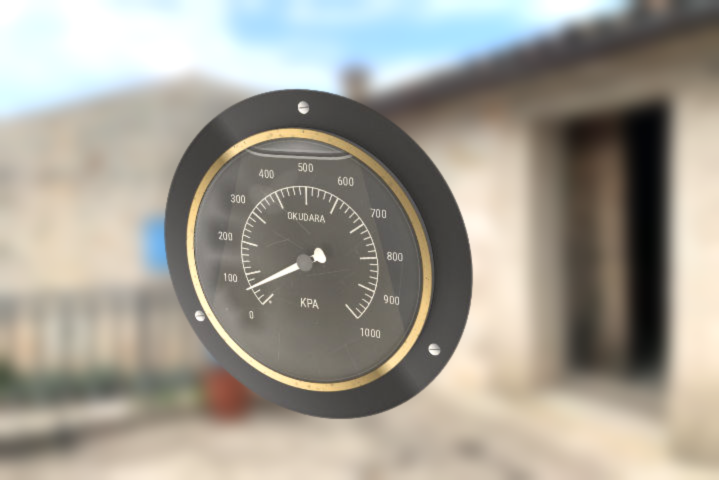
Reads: {"value": 60, "unit": "kPa"}
